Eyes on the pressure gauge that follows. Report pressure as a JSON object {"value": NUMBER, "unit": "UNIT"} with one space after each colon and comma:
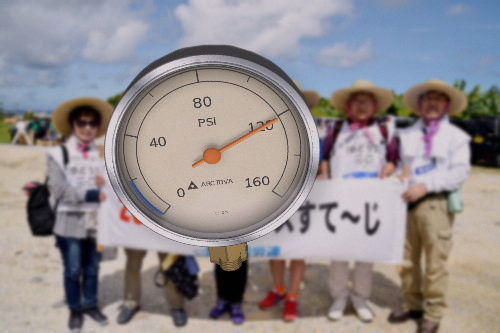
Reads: {"value": 120, "unit": "psi"}
